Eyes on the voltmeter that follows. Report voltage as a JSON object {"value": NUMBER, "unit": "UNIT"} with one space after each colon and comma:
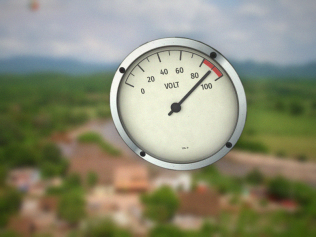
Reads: {"value": 90, "unit": "V"}
